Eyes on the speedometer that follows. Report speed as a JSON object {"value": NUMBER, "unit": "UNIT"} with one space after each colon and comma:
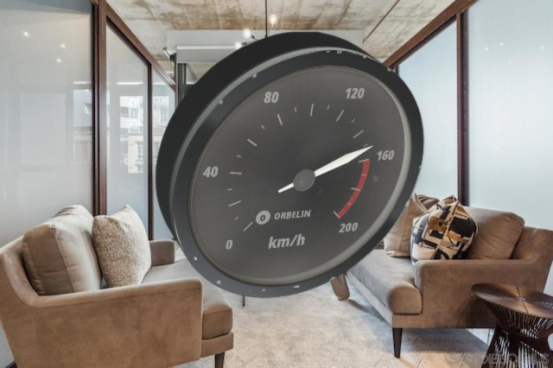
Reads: {"value": 150, "unit": "km/h"}
